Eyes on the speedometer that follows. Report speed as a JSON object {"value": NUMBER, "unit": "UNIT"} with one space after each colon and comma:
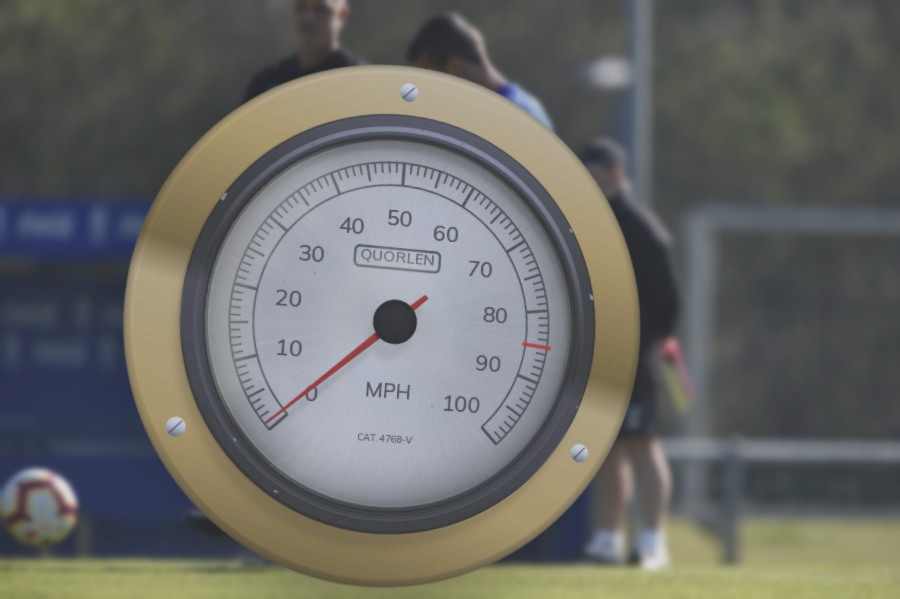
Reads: {"value": 1, "unit": "mph"}
